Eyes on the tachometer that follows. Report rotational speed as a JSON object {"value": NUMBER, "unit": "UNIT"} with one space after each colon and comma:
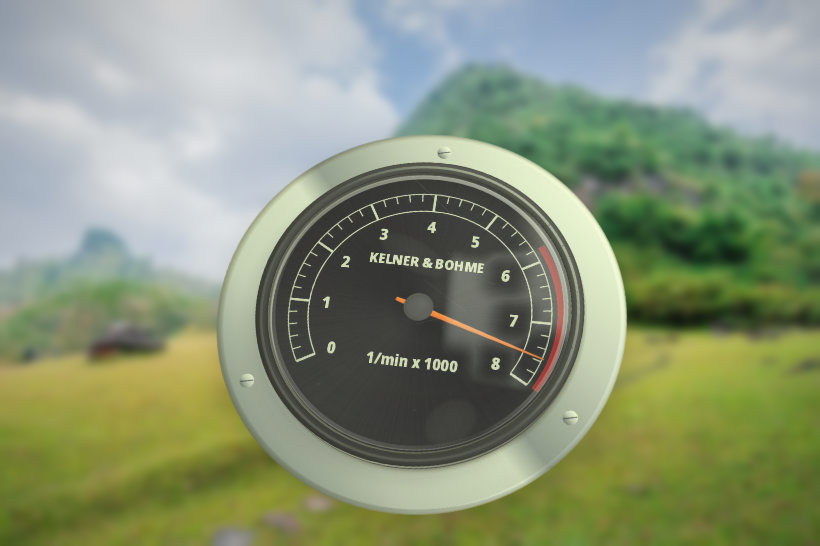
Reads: {"value": 7600, "unit": "rpm"}
